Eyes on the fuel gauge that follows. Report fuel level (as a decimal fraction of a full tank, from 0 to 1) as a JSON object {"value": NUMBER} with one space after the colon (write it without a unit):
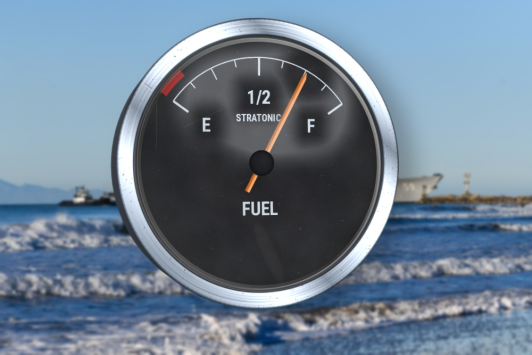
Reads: {"value": 0.75}
